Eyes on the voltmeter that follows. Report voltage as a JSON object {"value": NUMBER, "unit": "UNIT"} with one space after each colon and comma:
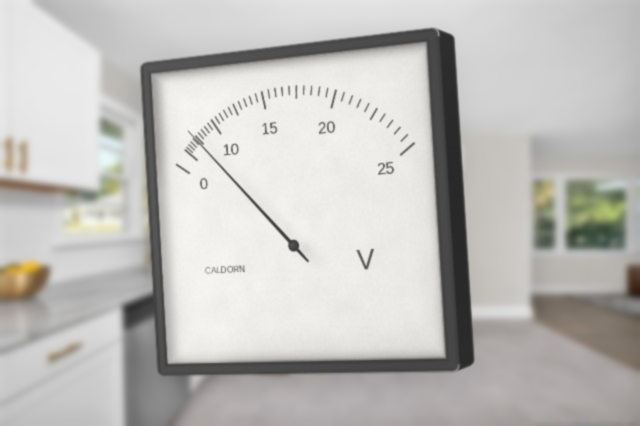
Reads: {"value": 7.5, "unit": "V"}
